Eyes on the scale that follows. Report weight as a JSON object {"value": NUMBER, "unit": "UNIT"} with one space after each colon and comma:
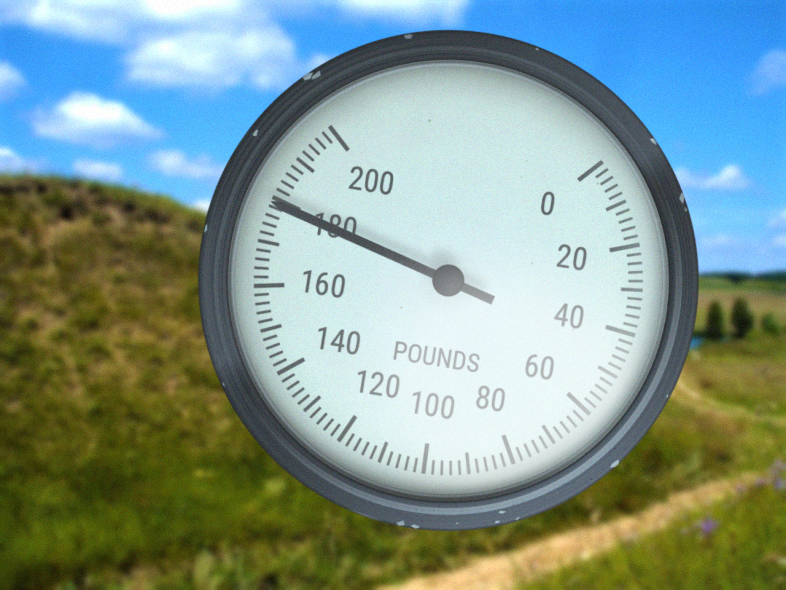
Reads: {"value": 179, "unit": "lb"}
